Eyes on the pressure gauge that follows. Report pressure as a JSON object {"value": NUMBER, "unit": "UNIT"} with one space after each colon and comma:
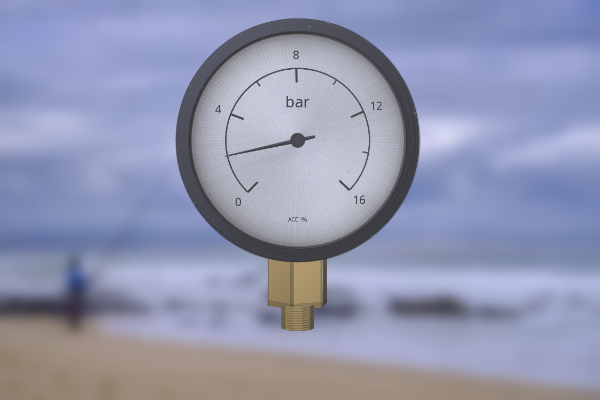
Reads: {"value": 2, "unit": "bar"}
